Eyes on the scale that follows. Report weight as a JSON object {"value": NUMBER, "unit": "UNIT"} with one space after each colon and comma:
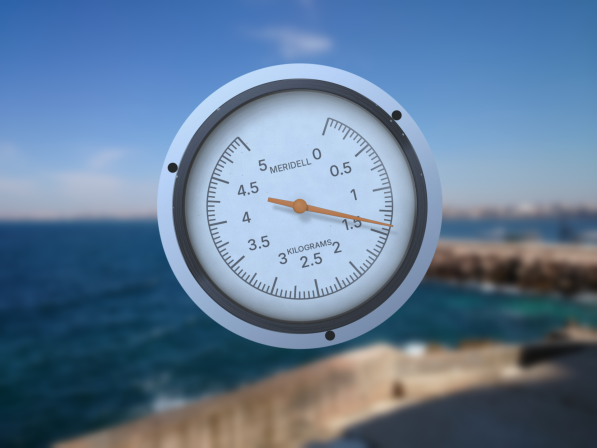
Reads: {"value": 1.4, "unit": "kg"}
